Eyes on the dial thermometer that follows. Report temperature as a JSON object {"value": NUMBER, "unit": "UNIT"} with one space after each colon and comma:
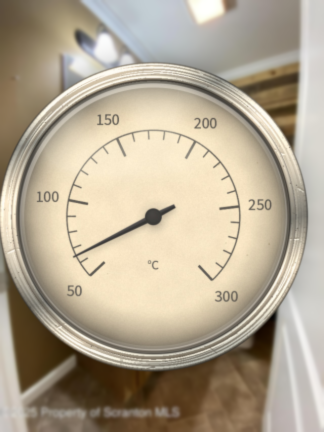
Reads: {"value": 65, "unit": "°C"}
